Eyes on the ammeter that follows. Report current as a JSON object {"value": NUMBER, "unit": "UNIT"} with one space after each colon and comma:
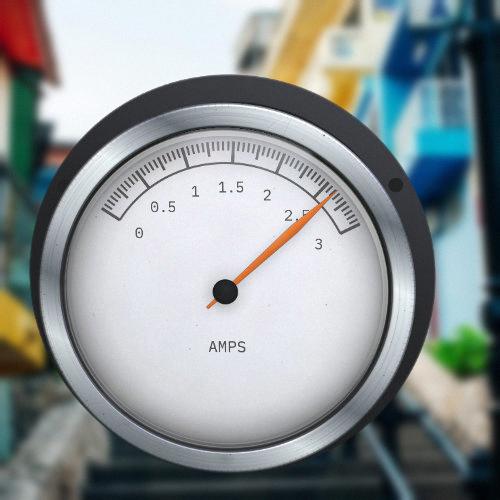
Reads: {"value": 2.6, "unit": "A"}
